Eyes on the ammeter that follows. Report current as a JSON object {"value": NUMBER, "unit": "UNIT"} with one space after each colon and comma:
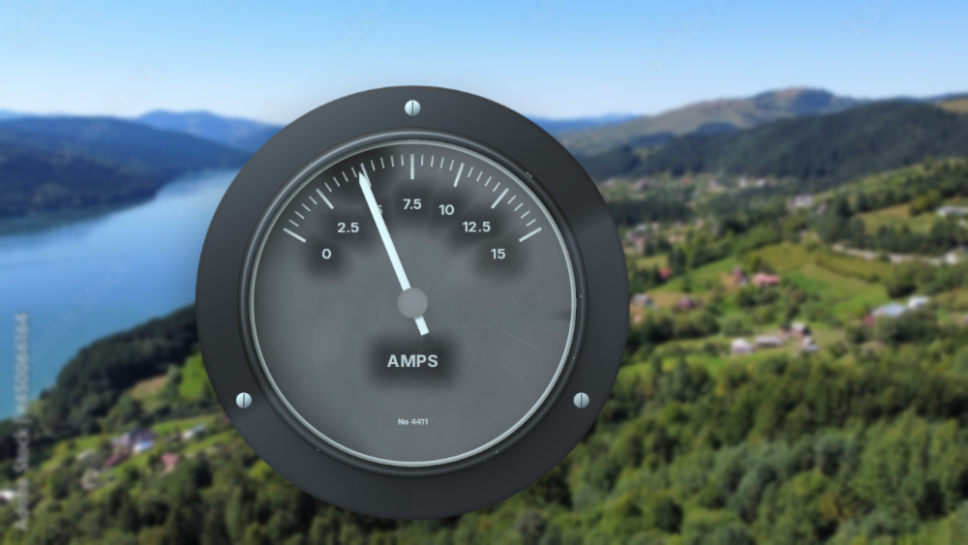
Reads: {"value": 4.75, "unit": "A"}
